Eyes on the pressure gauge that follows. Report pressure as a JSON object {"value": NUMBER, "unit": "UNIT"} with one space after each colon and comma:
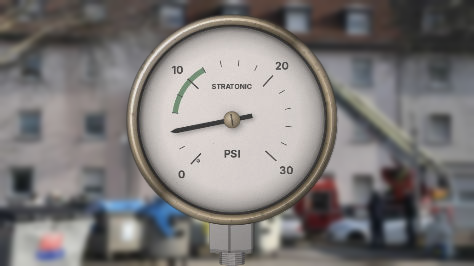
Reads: {"value": 4, "unit": "psi"}
